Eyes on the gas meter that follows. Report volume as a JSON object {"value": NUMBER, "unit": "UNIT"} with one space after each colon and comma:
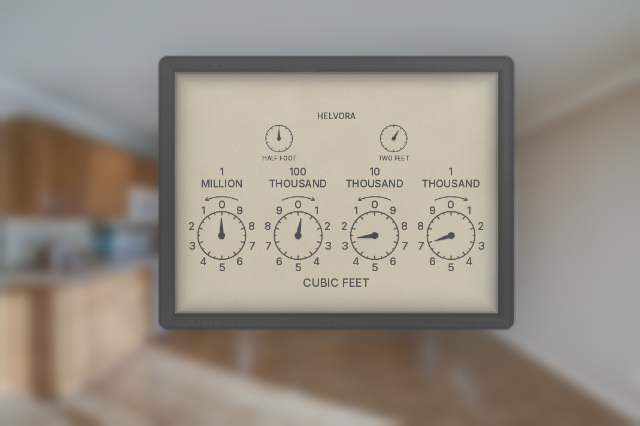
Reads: {"value": 2700, "unit": "ft³"}
